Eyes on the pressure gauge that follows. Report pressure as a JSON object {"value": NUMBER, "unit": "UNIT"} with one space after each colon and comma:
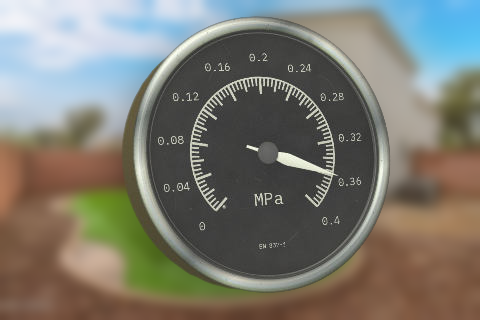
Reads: {"value": 0.36, "unit": "MPa"}
